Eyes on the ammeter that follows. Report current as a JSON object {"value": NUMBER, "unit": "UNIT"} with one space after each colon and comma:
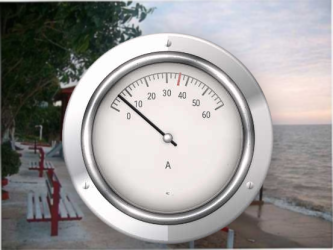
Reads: {"value": 6, "unit": "A"}
